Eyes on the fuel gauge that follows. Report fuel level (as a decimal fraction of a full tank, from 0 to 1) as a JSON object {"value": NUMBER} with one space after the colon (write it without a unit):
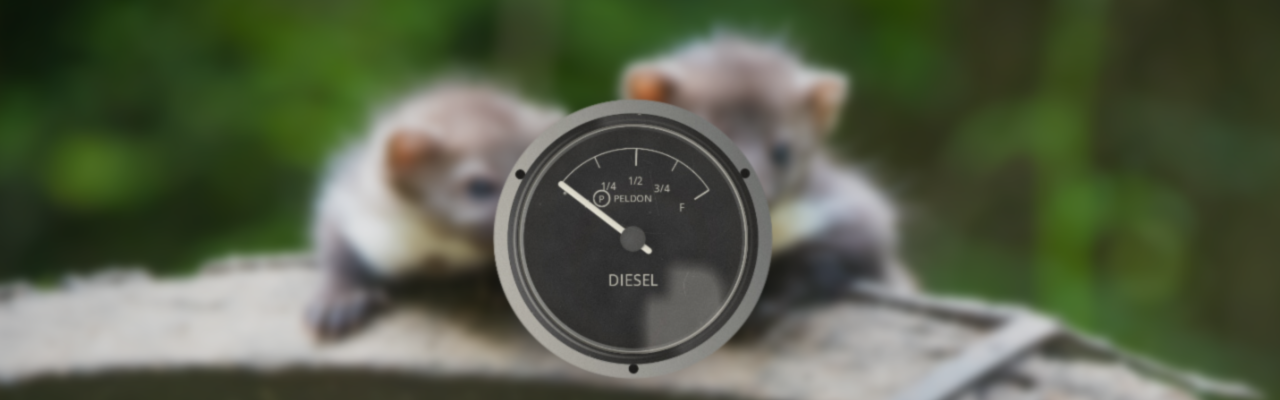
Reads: {"value": 0}
